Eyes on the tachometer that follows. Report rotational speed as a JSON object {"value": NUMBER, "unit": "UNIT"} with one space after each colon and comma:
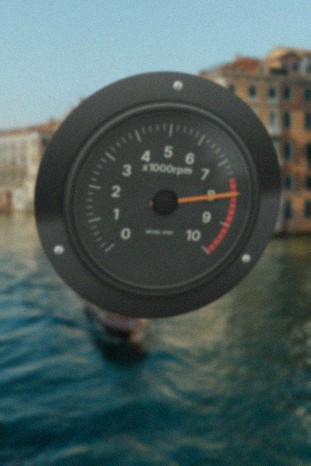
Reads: {"value": 8000, "unit": "rpm"}
